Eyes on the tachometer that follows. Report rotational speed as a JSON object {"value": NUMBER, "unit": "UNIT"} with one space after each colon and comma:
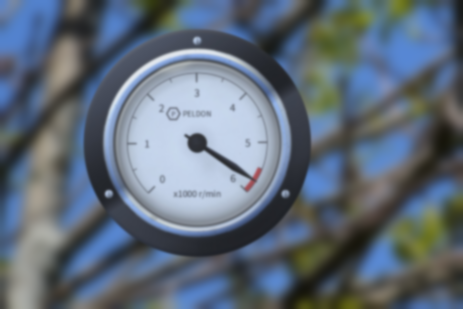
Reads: {"value": 5750, "unit": "rpm"}
